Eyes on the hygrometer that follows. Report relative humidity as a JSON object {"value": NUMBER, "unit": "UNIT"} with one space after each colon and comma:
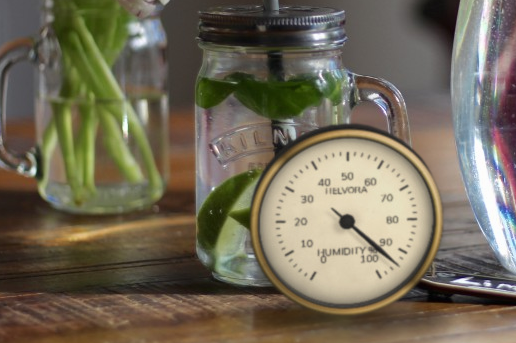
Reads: {"value": 94, "unit": "%"}
